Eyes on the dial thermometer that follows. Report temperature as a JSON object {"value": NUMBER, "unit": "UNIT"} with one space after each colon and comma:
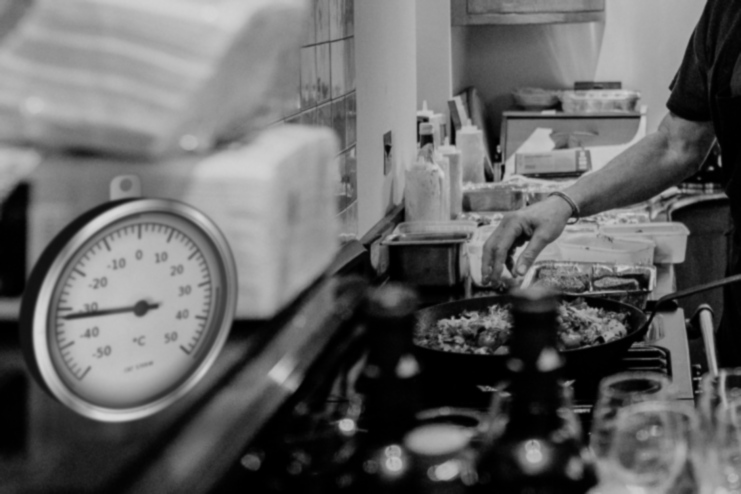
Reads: {"value": -32, "unit": "°C"}
